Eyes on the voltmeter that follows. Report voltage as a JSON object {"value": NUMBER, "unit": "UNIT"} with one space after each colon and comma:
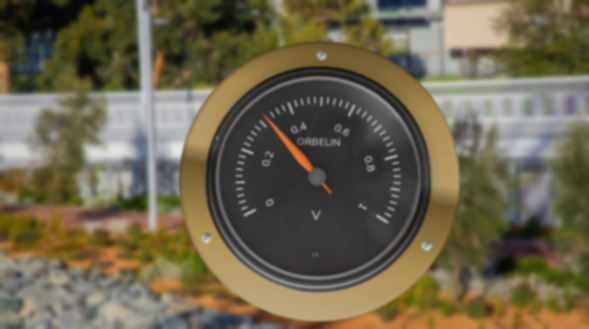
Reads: {"value": 0.32, "unit": "V"}
